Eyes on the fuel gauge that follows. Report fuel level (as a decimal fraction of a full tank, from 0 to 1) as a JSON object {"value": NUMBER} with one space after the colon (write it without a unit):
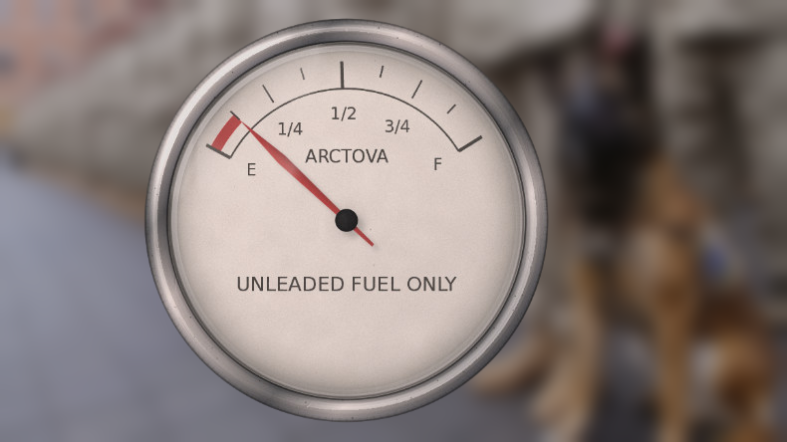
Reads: {"value": 0.125}
